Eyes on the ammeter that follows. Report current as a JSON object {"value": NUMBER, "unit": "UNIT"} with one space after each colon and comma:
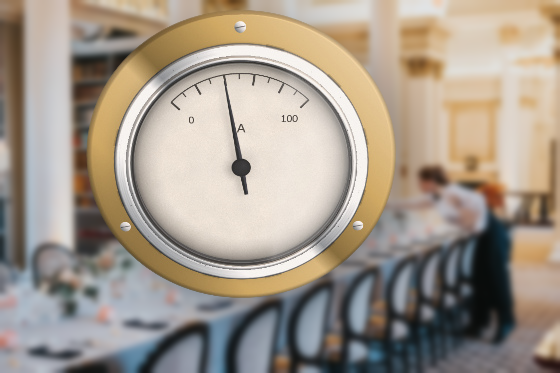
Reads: {"value": 40, "unit": "A"}
